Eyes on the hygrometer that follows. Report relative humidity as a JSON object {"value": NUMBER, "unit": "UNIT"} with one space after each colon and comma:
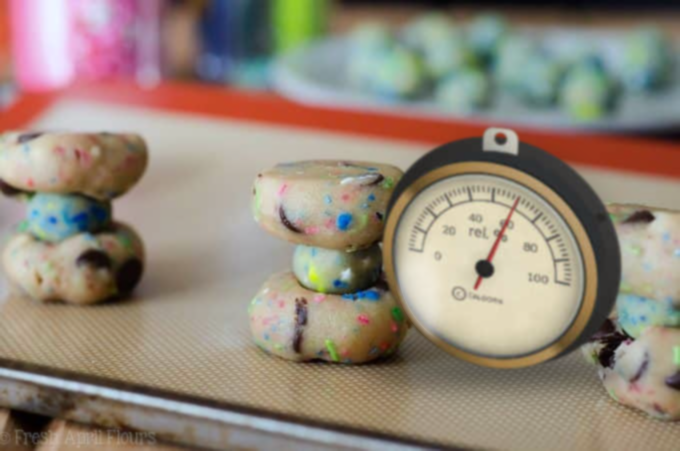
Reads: {"value": 60, "unit": "%"}
